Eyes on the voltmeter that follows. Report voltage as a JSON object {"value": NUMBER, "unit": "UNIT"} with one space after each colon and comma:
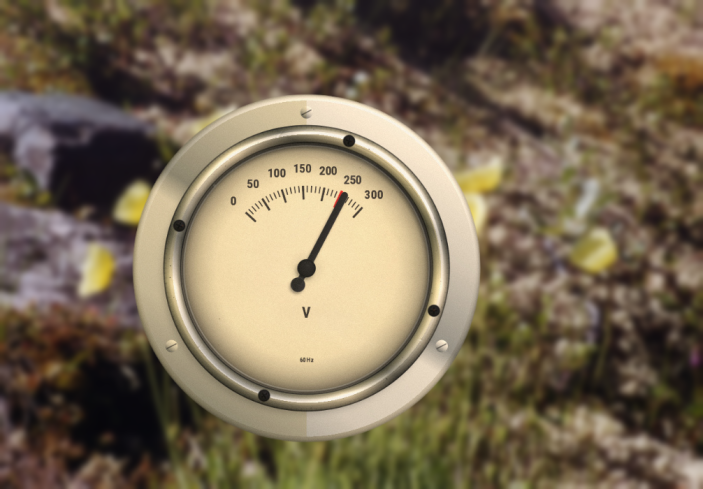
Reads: {"value": 250, "unit": "V"}
